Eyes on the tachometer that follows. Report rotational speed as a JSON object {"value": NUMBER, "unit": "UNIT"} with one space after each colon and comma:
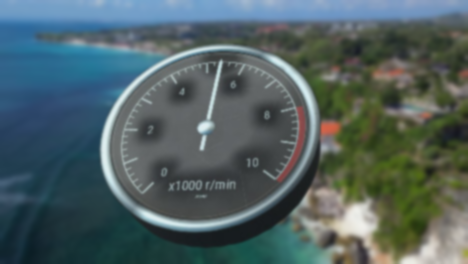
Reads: {"value": 5400, "unit": "rpm"}
